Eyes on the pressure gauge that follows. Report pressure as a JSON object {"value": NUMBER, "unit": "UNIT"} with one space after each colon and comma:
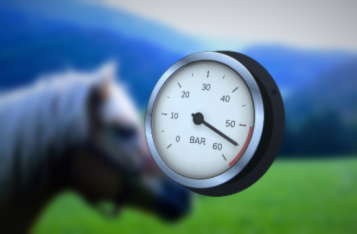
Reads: {"value": 55, "unit": "bar"}
